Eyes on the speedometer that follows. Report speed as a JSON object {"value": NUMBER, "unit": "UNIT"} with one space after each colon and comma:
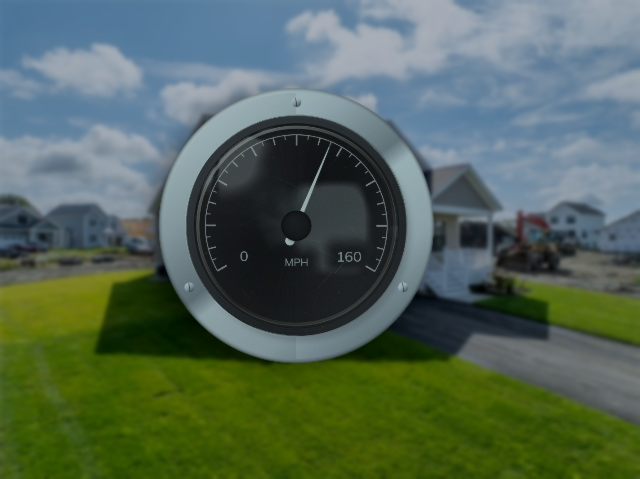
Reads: {"value": 95, "unit": "mph"}
